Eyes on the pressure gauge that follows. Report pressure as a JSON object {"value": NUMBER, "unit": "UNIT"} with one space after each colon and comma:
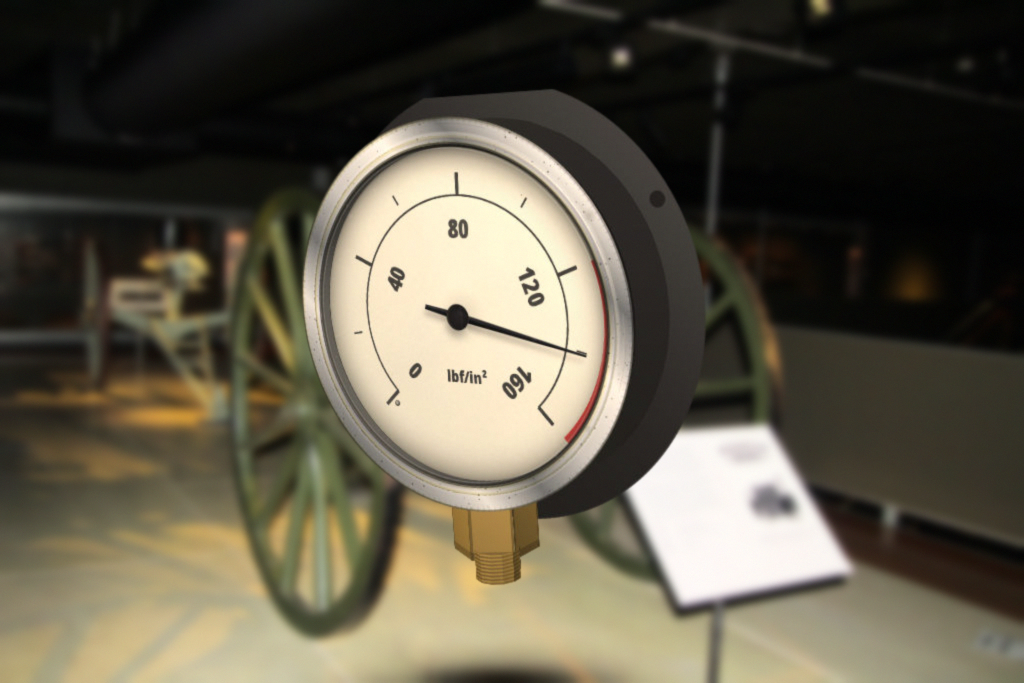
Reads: {"value": 140, "unit": "psi"}
